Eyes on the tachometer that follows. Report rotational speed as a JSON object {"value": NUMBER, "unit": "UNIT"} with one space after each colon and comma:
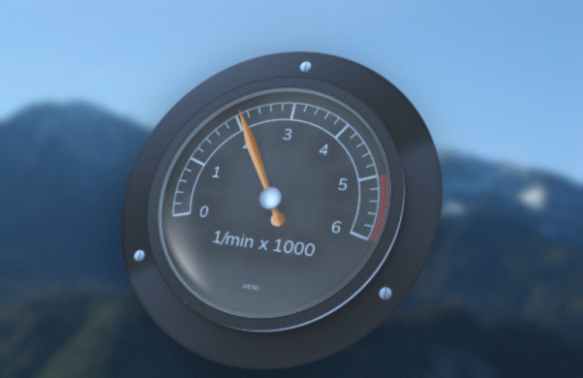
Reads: {"value": 2100, "unit": "rpm"}
